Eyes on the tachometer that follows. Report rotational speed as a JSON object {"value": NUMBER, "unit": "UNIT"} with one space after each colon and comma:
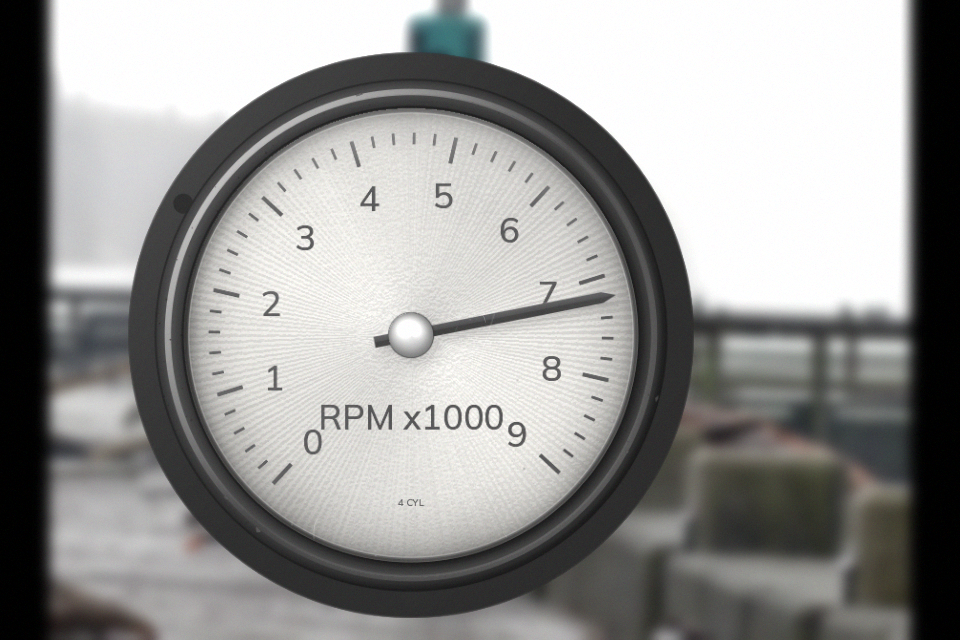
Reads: {"value": 7200, "unit": "rpm"}
